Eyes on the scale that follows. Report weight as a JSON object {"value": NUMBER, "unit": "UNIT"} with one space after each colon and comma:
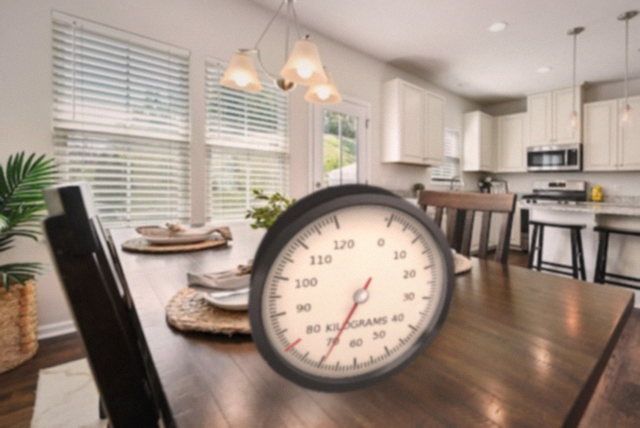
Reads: {"value": 70, "unit": "kg"}
